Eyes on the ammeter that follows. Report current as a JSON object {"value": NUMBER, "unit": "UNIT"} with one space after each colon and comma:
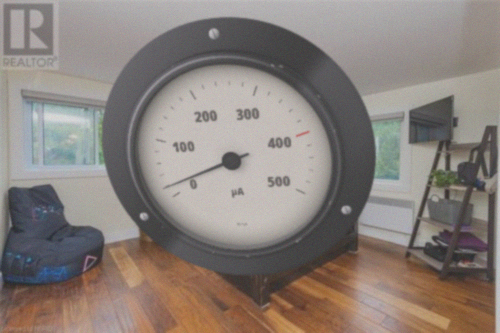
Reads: {"value": 20, "unit": "µA"}
